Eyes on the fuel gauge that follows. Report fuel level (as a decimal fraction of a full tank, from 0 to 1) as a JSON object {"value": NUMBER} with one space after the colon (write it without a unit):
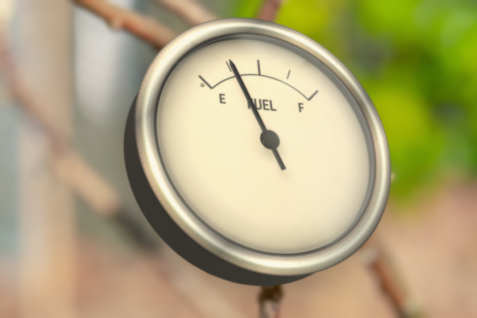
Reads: {"value": 0.25}
